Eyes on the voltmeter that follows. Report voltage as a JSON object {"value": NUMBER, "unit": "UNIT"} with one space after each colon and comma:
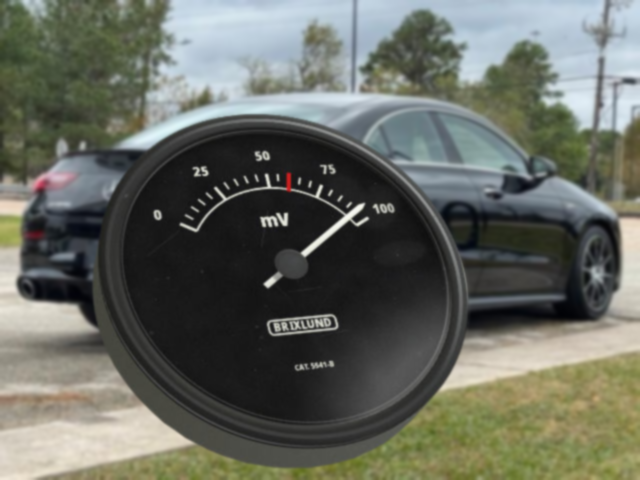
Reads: {"value": 95, "unit": "mV"}
